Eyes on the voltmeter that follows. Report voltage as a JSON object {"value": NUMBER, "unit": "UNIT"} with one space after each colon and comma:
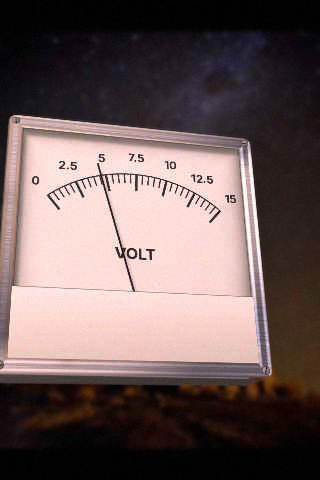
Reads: {"value": 4.5, "unit": "V"}
